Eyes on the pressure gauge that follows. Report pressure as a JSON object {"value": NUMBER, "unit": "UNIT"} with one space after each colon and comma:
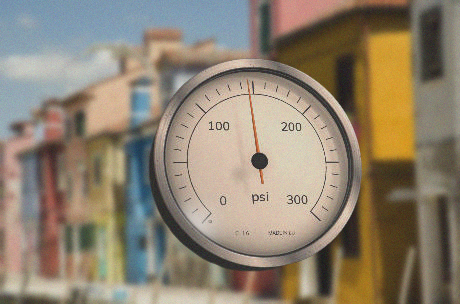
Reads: {"value": 145, "unit": "psi"}
